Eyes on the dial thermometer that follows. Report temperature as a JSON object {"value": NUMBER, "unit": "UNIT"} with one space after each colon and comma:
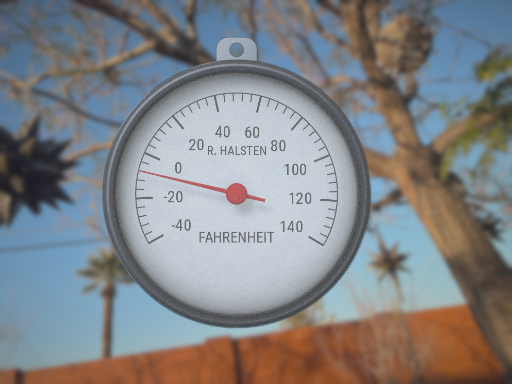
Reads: {"value": -8, "unit": "°F"}
